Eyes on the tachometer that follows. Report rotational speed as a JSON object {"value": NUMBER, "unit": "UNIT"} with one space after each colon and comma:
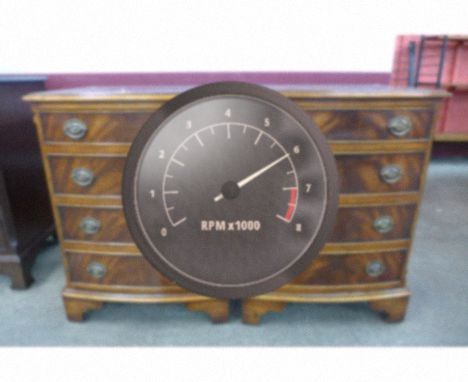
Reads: {"value": 6000, "unit": "rpm"}
